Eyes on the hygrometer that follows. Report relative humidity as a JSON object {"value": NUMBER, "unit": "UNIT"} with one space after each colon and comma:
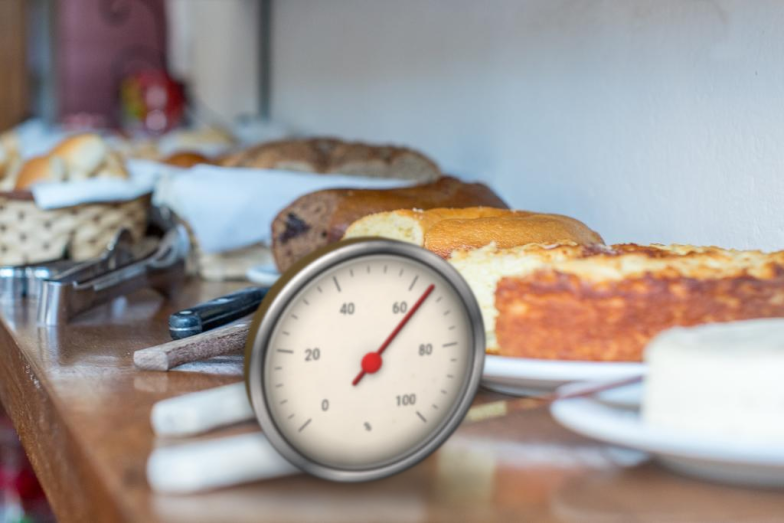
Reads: {"value": 64, "unit": "%"}
